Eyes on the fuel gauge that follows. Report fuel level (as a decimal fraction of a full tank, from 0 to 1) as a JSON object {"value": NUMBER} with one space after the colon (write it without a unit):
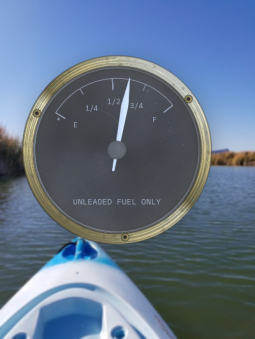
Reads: {"value": 0.625}
